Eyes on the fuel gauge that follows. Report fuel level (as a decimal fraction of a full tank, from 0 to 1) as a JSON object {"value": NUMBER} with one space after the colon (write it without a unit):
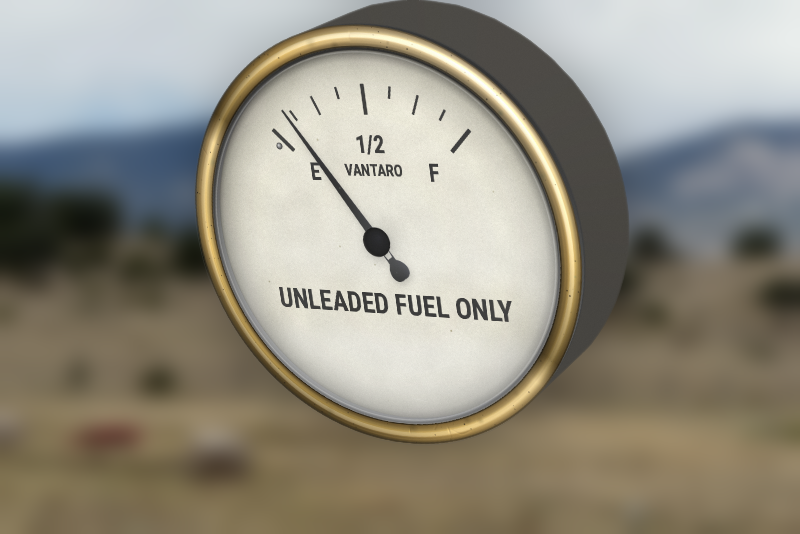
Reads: {"value": 0.125}
